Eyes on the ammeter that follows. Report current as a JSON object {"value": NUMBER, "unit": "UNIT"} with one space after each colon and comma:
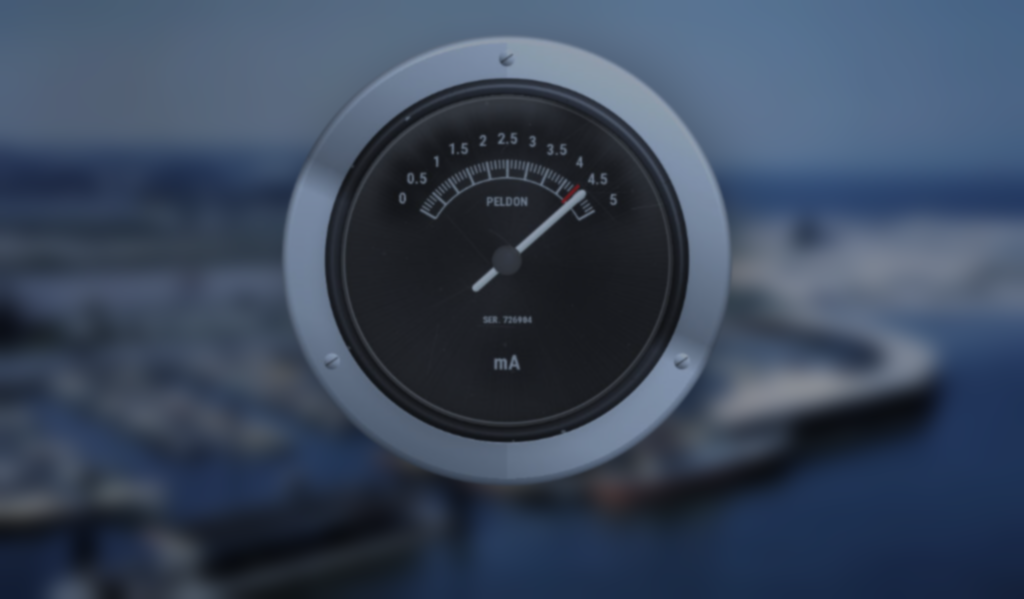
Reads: {"value": 4.5, "unit": "mA"}
